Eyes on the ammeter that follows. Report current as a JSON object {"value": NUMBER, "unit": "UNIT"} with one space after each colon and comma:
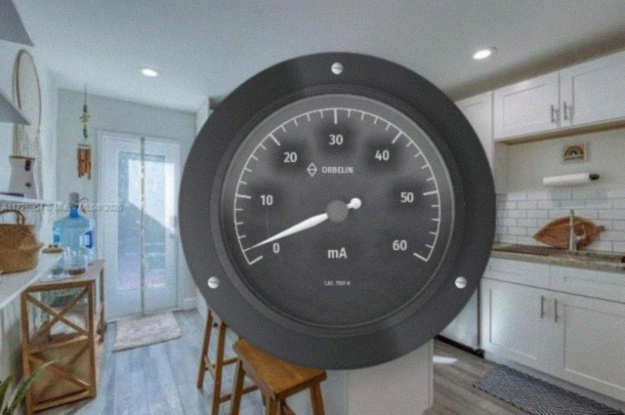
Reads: {"value": 2, "unit": "mA"}
